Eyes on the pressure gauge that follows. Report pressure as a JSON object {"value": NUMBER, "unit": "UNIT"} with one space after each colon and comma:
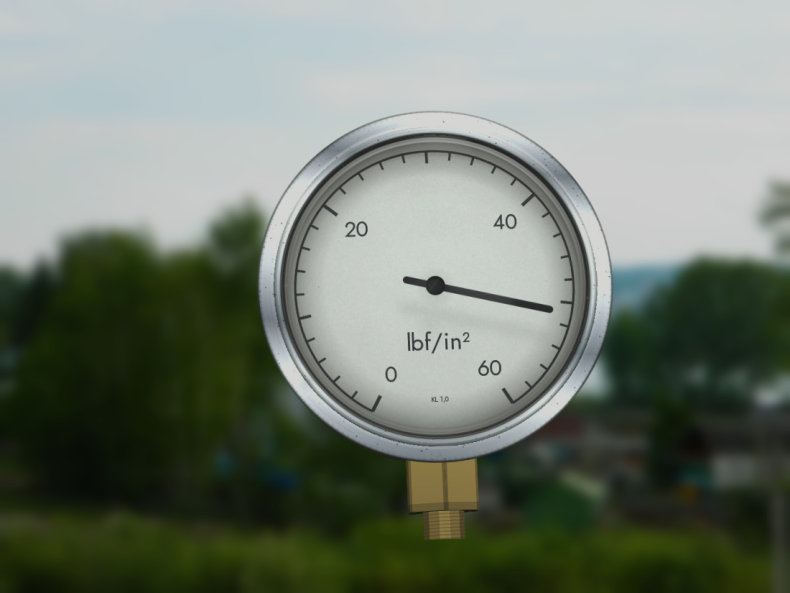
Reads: {"value": 51, "unit": "psi"}
